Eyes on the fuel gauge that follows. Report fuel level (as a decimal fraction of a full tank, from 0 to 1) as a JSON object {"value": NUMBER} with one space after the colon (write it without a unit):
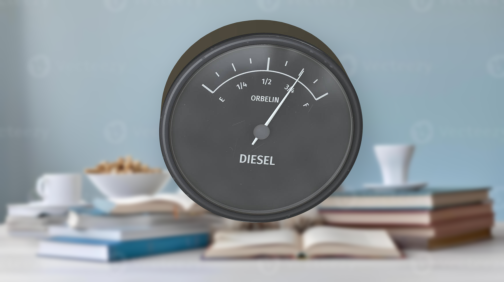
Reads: {"value": 0.75}
